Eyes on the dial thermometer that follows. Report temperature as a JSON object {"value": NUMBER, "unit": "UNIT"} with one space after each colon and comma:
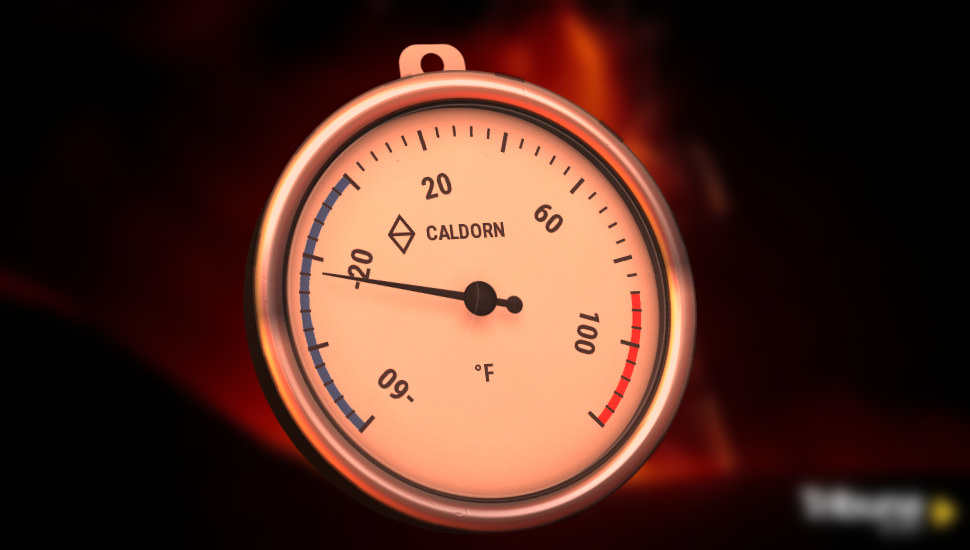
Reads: {"value": -24, "unit": "°F"}
